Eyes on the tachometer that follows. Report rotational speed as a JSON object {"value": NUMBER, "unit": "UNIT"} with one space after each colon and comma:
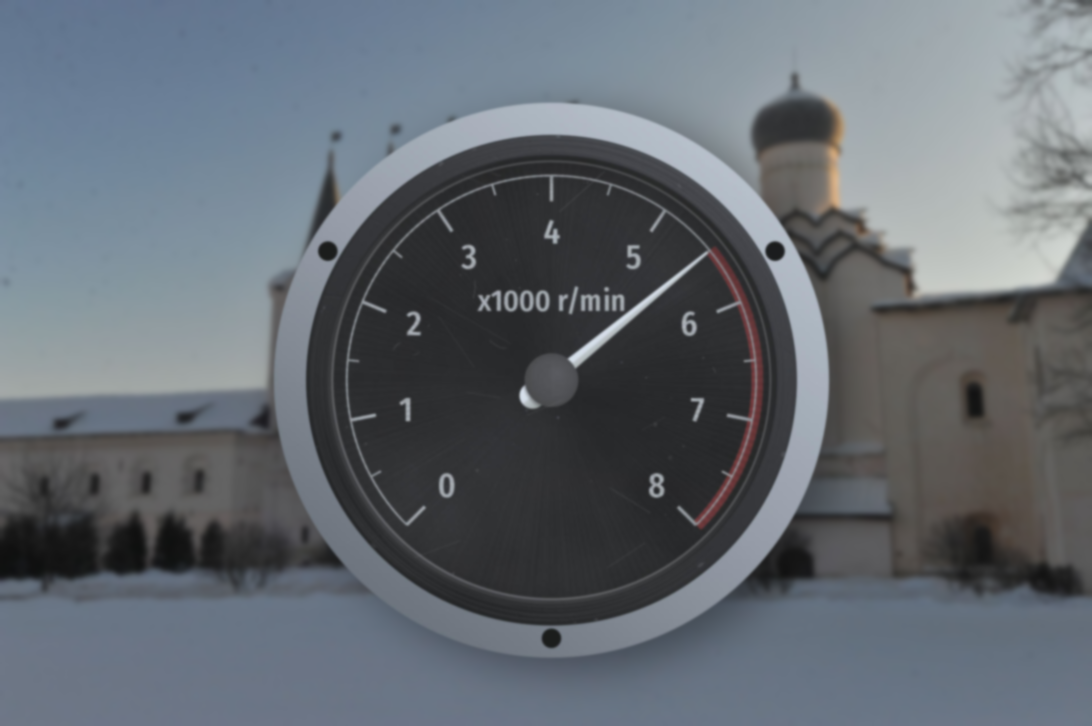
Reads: {"value": 5500, "unit": "rpm"}
